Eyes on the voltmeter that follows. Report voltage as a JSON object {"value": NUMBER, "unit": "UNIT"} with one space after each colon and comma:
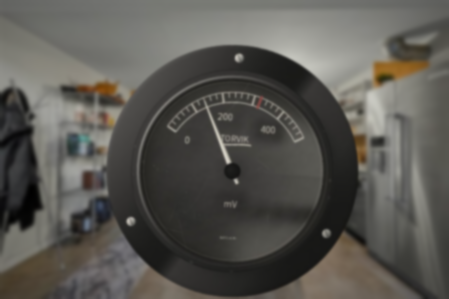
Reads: {"value": 140, "unit": "mV"}
